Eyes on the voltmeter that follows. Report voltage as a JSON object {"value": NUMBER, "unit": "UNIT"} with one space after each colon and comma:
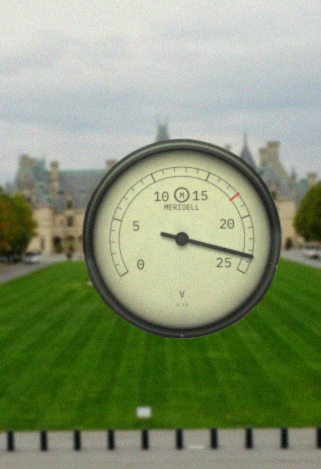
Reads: {"value": 23.5, "unit": "V"}
